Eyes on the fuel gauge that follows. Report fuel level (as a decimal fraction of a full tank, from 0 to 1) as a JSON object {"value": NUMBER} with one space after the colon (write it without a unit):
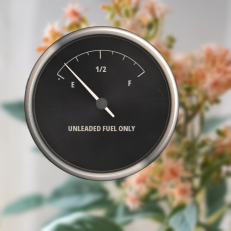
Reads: {"value": 0.125}
